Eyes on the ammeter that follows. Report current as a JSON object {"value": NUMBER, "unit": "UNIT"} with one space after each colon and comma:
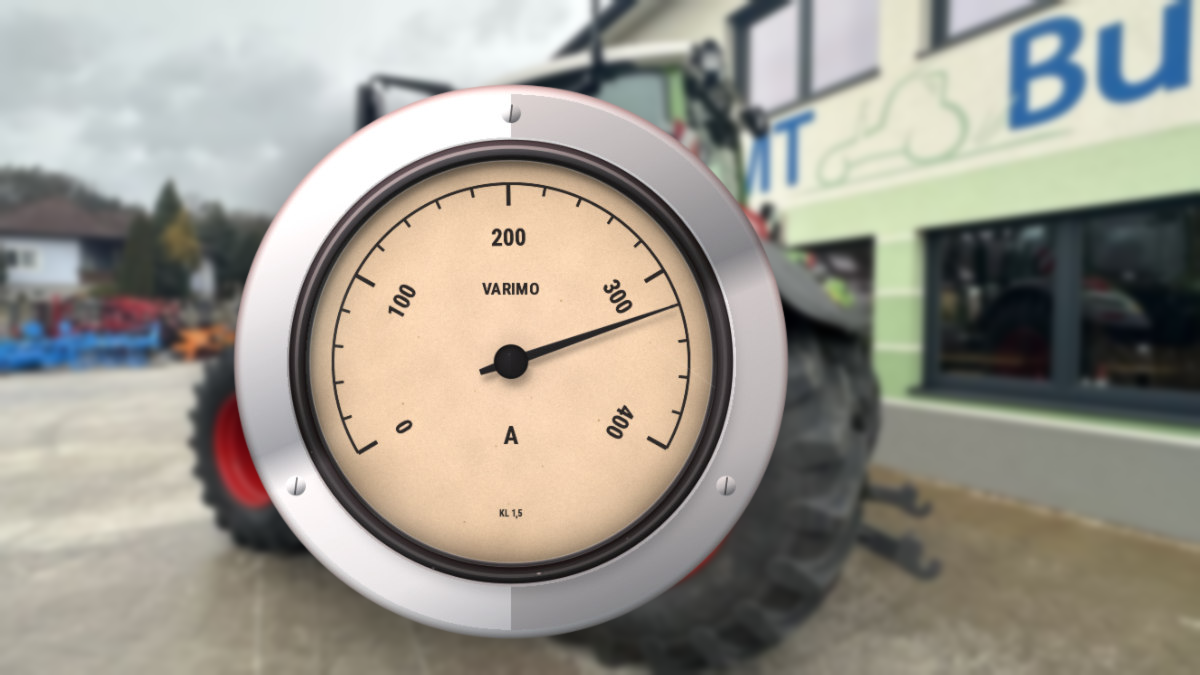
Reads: {"value": 320, "unit": "A"}
